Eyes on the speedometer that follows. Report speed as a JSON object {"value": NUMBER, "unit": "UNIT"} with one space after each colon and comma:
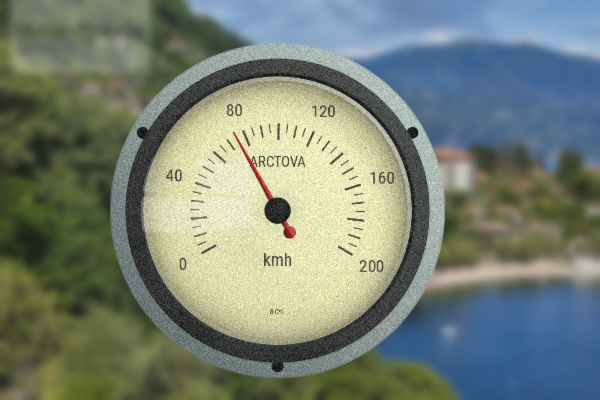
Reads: {"value": 75, "unit": "km/h"}
